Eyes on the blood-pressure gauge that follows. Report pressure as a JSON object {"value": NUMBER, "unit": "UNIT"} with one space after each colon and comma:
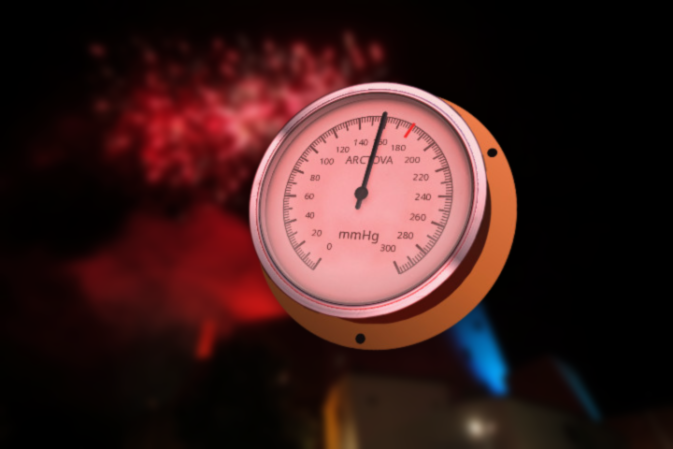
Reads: {"value": 160, "unit": "mmHg"}
